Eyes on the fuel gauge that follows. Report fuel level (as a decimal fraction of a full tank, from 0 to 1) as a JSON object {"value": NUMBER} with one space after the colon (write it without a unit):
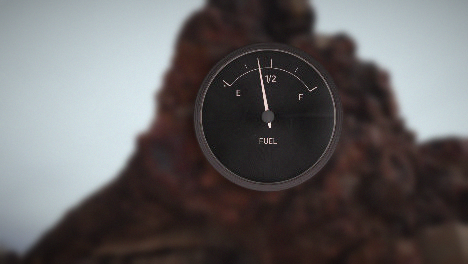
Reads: {"value": 0.375}
